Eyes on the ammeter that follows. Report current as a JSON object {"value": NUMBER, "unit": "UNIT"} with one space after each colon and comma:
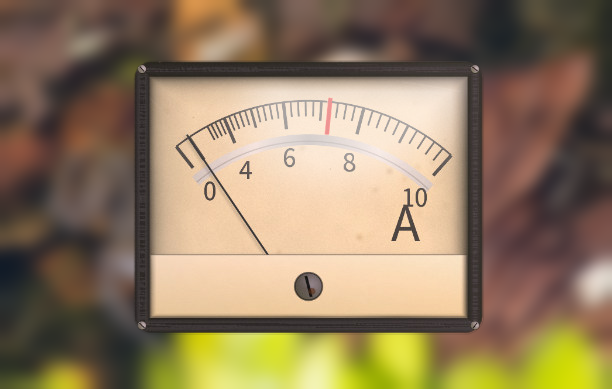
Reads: {"value": 2, "unit": "A"}
